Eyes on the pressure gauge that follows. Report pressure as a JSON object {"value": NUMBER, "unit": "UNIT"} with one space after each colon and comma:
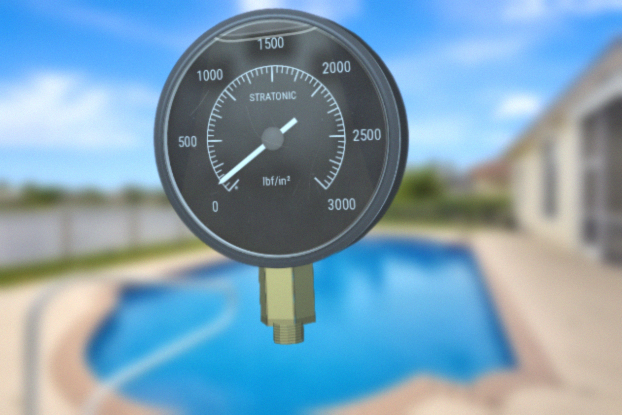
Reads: {"value": 100, "unit": "psi"}
